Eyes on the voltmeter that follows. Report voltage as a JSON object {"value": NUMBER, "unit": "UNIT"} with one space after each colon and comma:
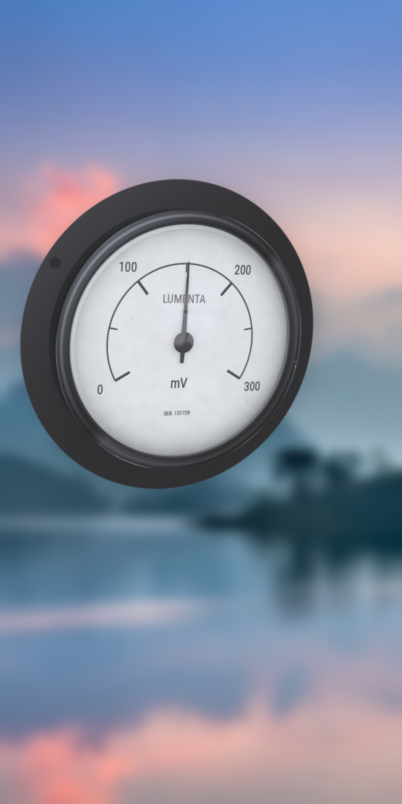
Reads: {"value": 150, "unit": "mV"}
